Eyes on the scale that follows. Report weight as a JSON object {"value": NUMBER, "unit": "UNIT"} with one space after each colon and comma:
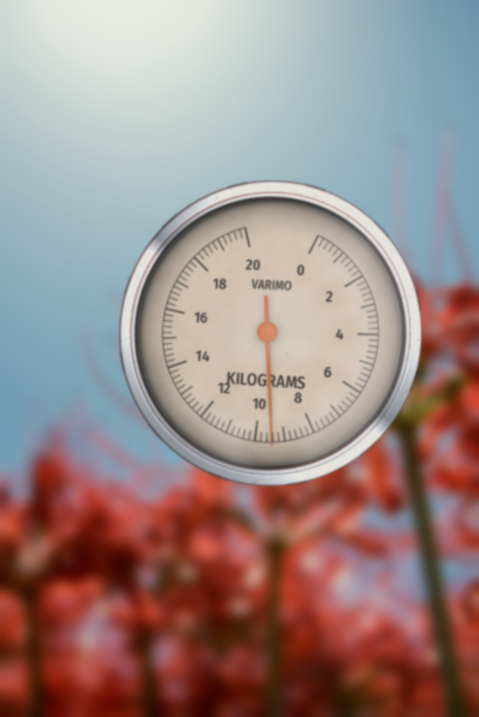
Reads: {"value": 9.4, "unit": "kg"}
